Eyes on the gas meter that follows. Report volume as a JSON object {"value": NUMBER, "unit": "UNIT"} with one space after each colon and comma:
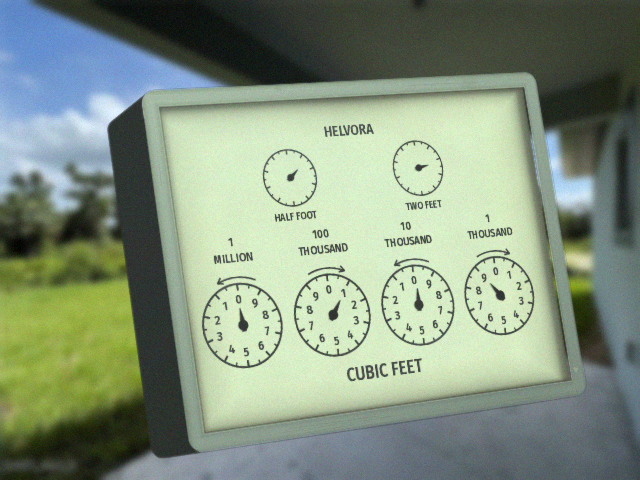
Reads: {"value": 9900, "unit": "ft³"}
